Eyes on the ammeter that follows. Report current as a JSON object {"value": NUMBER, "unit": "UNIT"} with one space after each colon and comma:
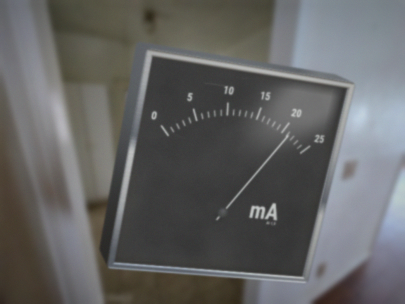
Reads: {"value": 21, "unit": "mA"}
